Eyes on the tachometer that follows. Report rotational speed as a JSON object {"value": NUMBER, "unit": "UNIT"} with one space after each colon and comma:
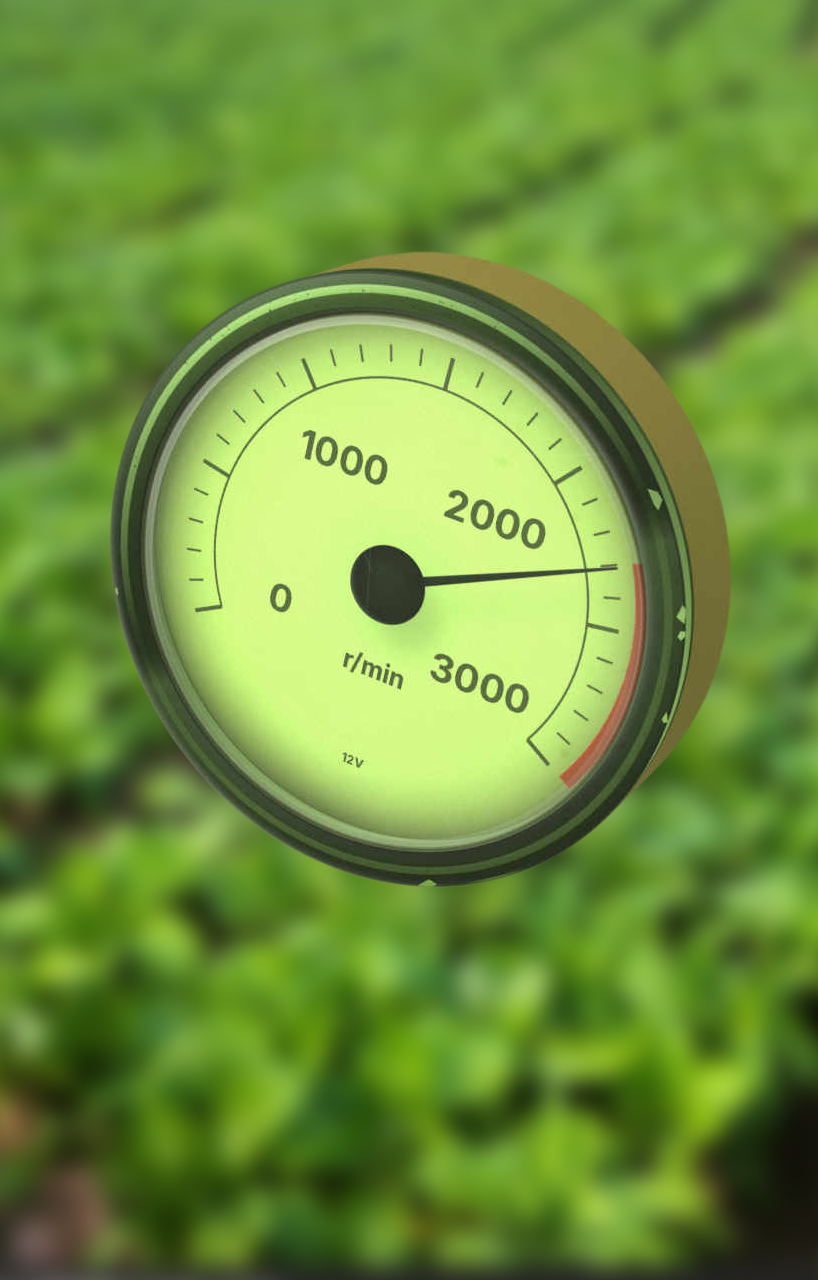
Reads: {"value": 2300, "unit": "rpm"}
